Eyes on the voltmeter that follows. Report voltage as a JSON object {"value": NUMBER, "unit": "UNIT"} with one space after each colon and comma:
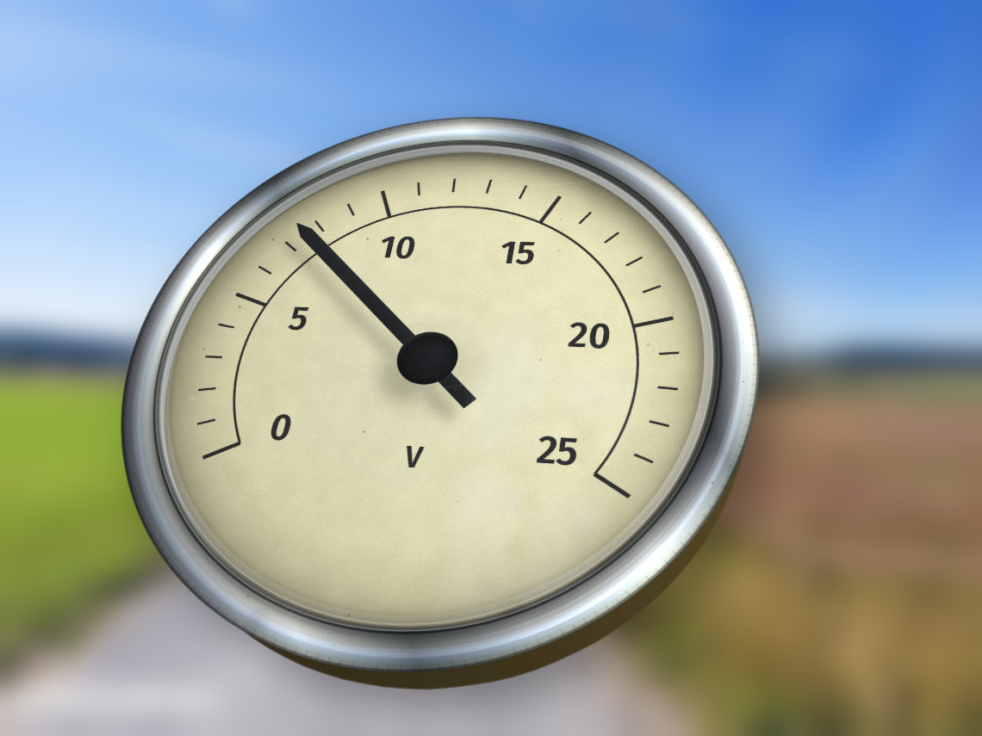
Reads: {"value": 7.5, "unit": "V"}
